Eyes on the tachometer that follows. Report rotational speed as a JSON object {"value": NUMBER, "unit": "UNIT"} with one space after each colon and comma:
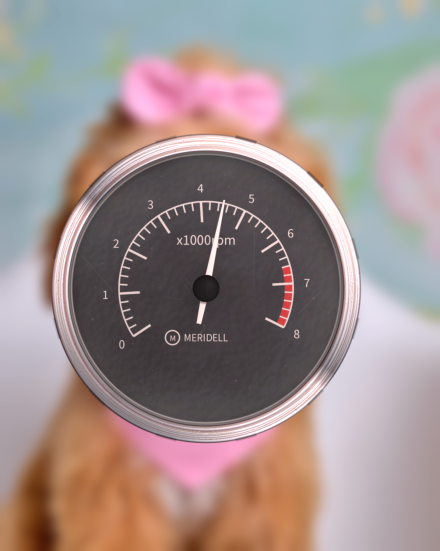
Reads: {"value": 4500, "unit": "rpm"}
